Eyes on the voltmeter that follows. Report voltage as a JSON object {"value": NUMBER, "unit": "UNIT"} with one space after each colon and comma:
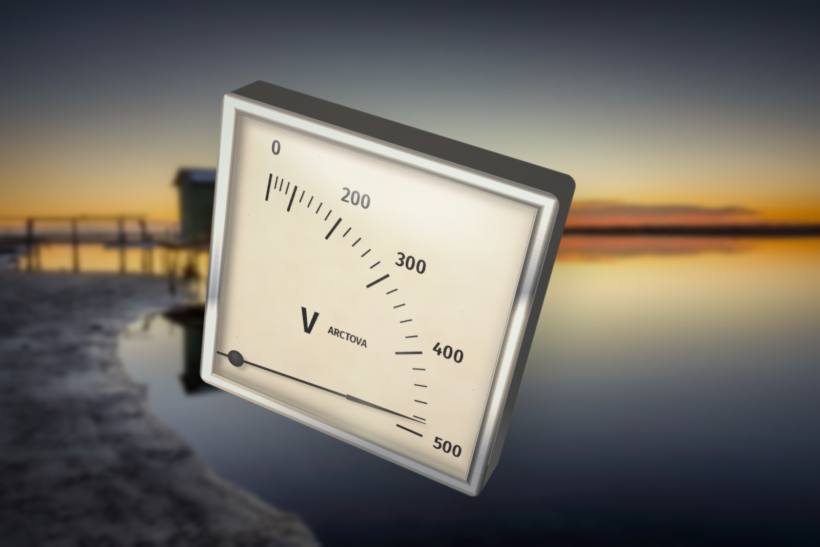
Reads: {"value": 480, "unit": "V"}
